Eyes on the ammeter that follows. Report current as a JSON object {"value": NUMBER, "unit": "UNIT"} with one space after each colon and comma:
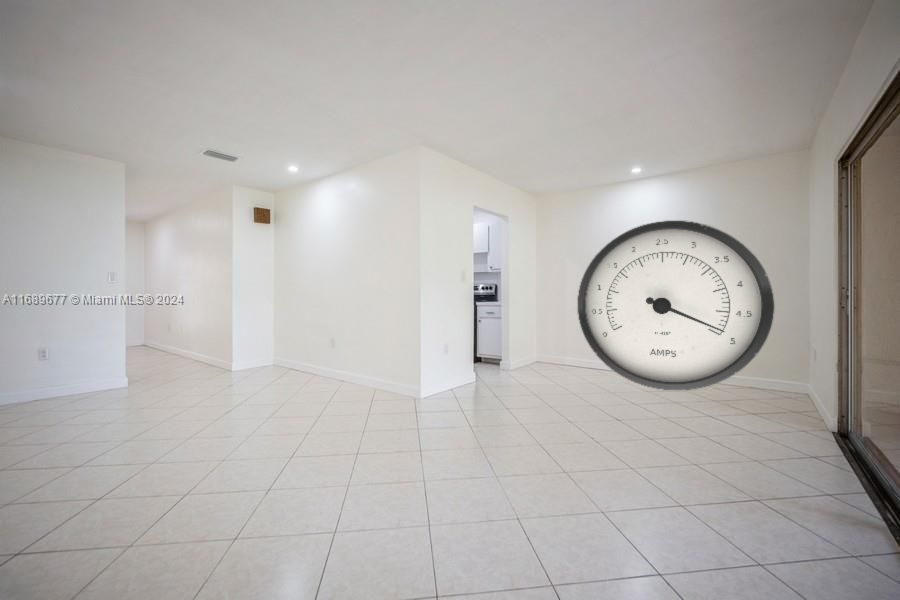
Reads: {"value": 4.9, "unit": "A"}
